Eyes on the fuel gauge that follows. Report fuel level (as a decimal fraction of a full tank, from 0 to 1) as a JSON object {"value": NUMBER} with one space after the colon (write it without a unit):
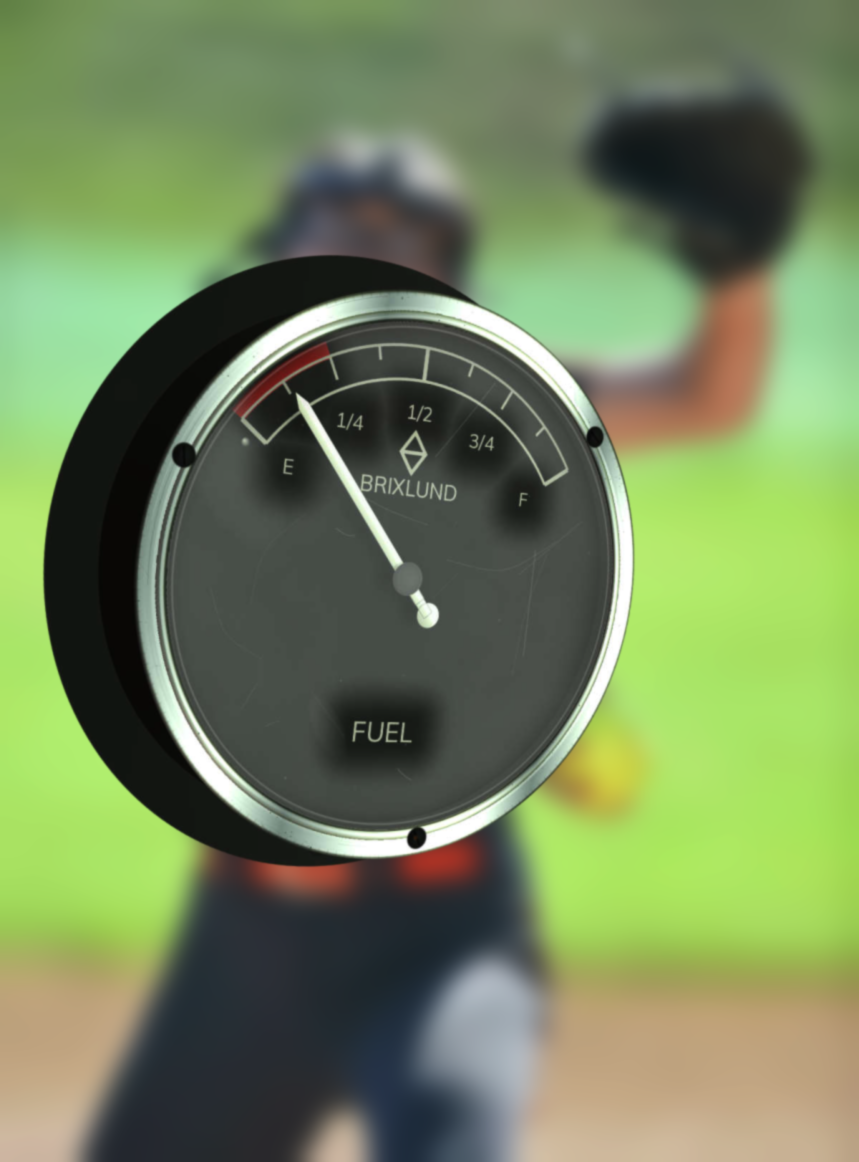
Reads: {"value": 0.125}
